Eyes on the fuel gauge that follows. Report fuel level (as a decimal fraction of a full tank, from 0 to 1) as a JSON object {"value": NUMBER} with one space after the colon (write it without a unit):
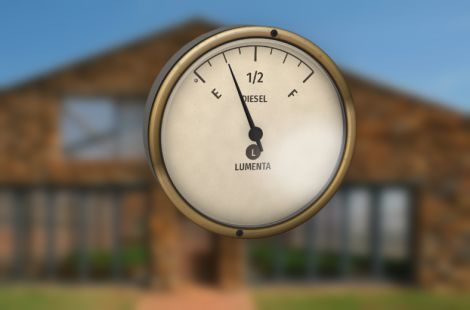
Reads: {"value": 0.25}
